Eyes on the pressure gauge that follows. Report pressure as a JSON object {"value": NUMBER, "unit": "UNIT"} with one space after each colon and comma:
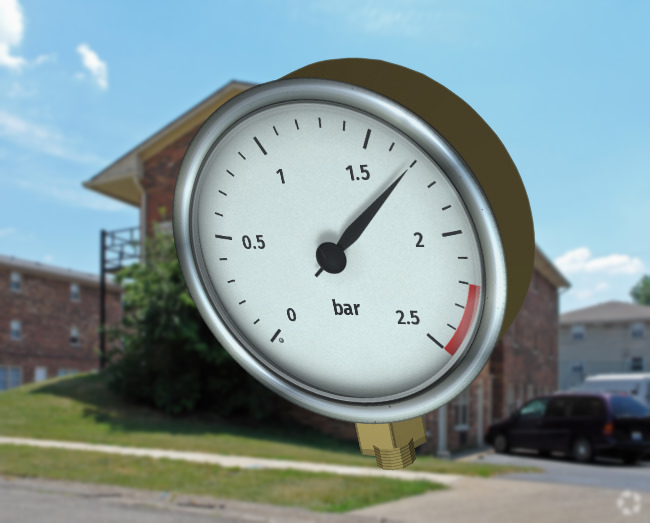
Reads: {"value": 1.7, "unit": "bar"}
